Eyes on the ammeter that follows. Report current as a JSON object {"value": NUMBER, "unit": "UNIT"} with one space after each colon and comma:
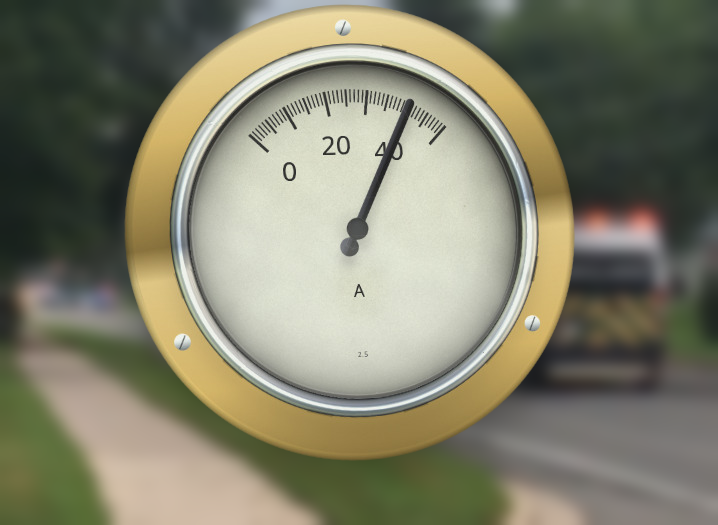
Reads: {"value": 40, "unit": "A"}
